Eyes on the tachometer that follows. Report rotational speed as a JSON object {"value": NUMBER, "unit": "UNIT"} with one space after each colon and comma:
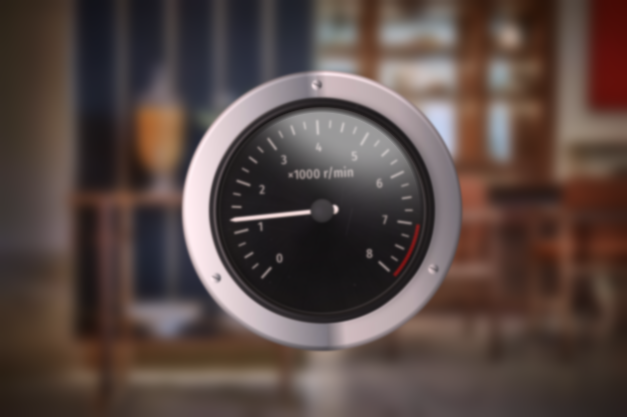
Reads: {"value": 1250, "unit": "rpm"}
